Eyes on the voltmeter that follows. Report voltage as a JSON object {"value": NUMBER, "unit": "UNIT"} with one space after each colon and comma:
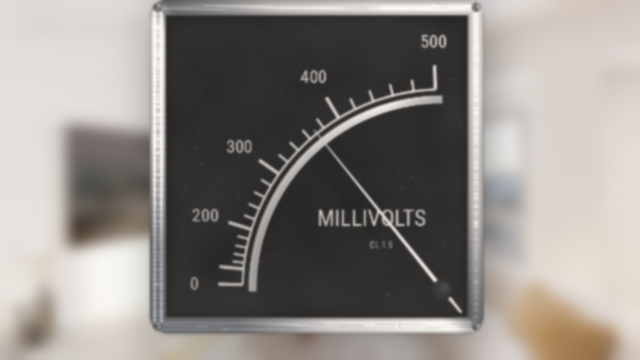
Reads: {"value": 370, "unit": "mV"}
